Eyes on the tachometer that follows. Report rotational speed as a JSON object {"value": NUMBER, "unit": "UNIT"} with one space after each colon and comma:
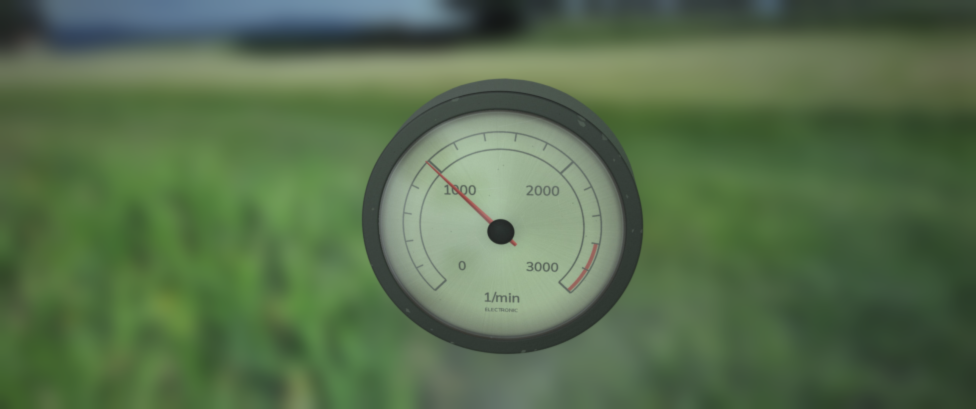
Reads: {"value": 1000, "unit": "rpm"}
